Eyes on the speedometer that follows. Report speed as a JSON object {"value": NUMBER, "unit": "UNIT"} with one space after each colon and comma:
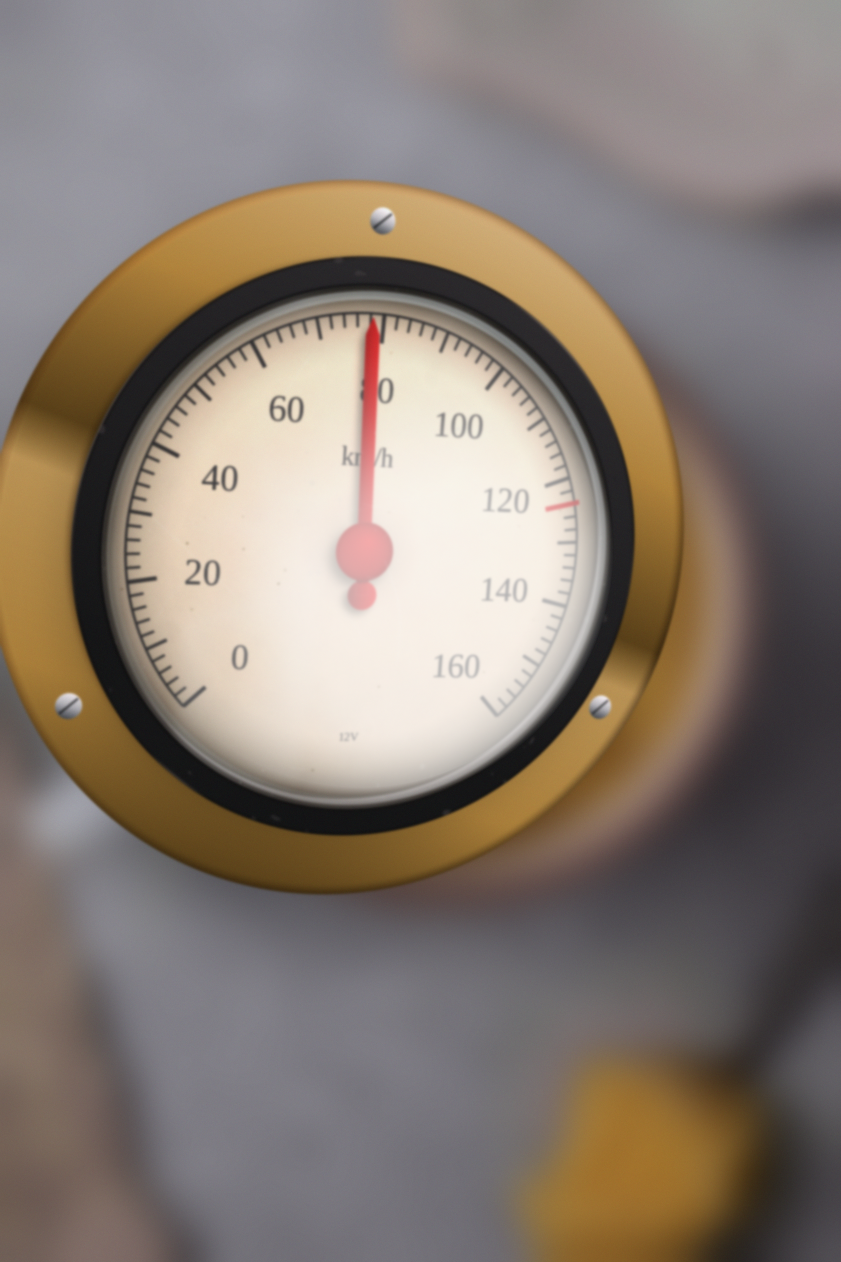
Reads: {"value": 78, "unit": "km/h"}
